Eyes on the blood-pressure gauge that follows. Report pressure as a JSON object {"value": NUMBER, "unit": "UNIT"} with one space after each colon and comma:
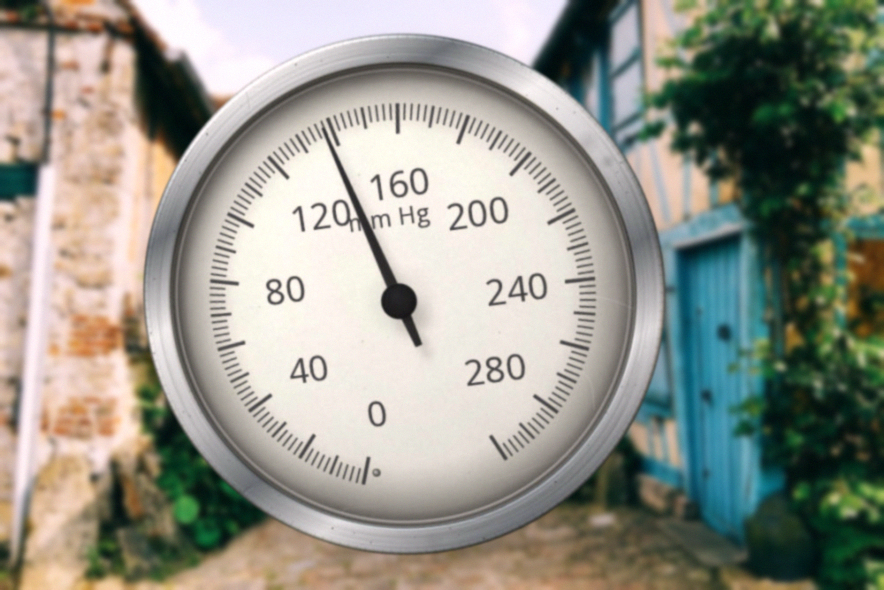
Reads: {"value": 138, "unit": "mmHg"}
